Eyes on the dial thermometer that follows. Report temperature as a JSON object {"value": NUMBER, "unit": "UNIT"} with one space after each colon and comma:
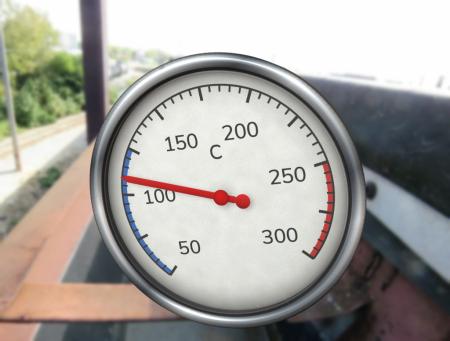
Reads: {"value": 110, "unit": "°C"}
